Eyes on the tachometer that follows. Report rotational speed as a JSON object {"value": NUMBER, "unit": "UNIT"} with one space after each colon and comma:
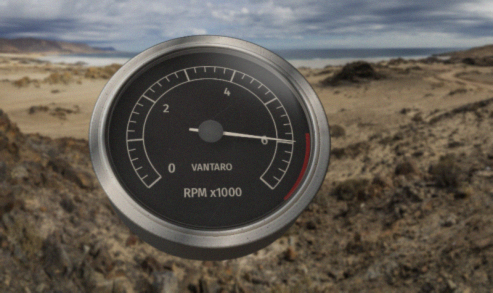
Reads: {"value": 6000, "unit": "rpm"}
